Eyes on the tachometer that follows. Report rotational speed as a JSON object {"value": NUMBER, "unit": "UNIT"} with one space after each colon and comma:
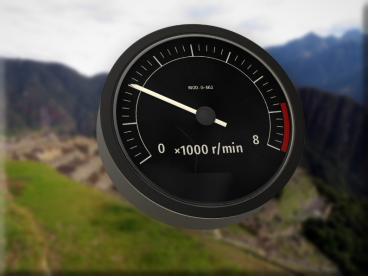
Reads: {"value": 2000, "unit": "rpm"}
